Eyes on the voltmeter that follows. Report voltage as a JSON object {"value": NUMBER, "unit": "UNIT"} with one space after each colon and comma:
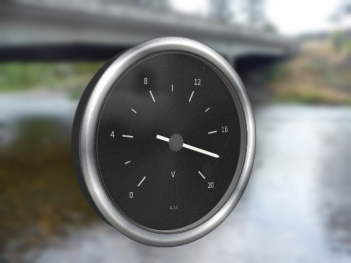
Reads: {"value": 18, "unit": "V"}
